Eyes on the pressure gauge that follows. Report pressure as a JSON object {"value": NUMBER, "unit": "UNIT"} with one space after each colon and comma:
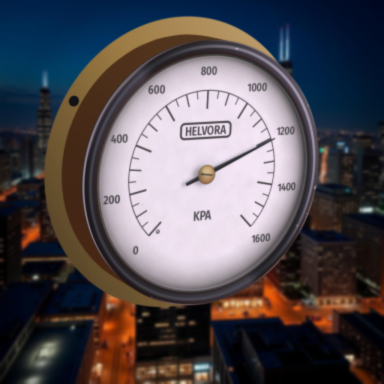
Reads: {"value": 1200, "unit": "kPa"}
